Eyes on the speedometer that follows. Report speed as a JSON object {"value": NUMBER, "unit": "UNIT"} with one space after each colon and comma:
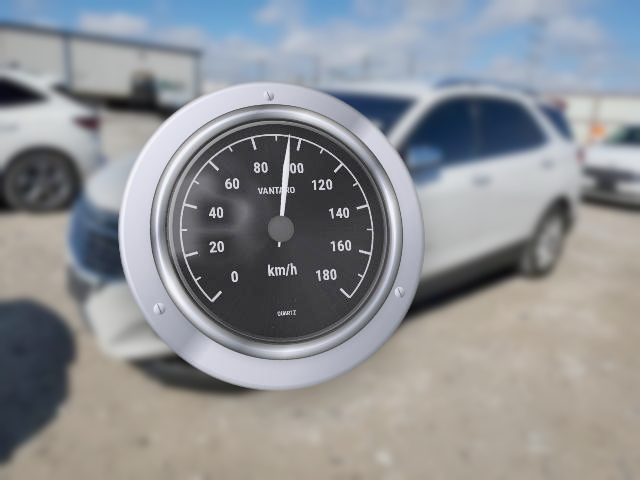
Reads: {"value": 95, "unit": "km/h"}
